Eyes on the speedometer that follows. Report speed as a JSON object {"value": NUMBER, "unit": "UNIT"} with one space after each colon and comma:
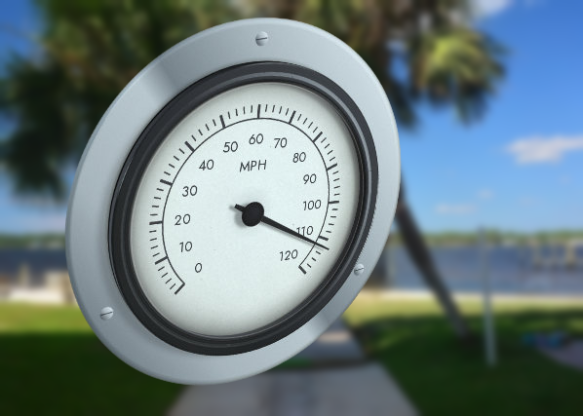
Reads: {"value": 112, "unit": "mph"}
